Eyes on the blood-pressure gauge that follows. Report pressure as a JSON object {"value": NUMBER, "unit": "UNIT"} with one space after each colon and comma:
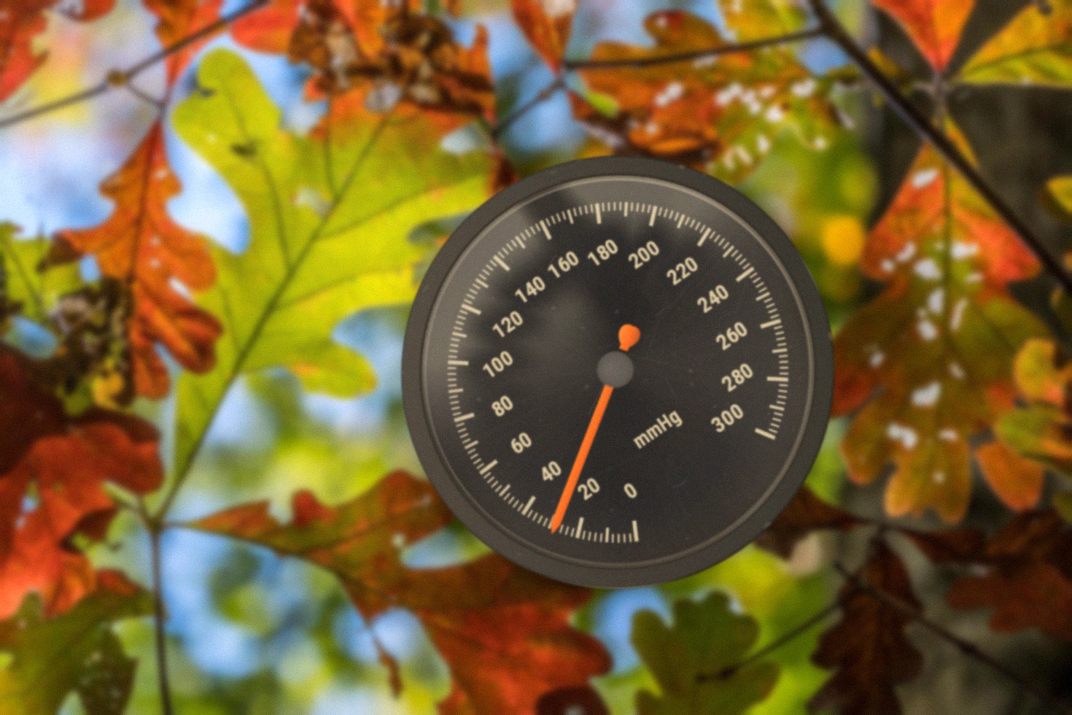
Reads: {"value": 28, "unit": "mmHg"}
